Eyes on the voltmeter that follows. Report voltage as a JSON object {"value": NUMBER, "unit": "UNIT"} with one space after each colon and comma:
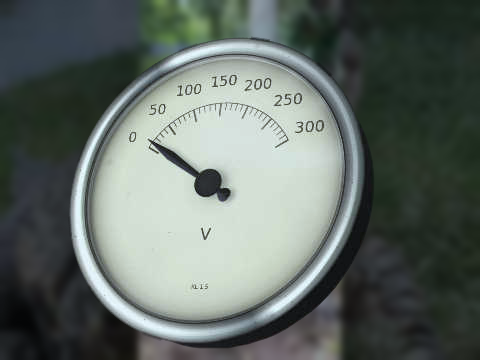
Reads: {"value": 10, "unit": "V"}
